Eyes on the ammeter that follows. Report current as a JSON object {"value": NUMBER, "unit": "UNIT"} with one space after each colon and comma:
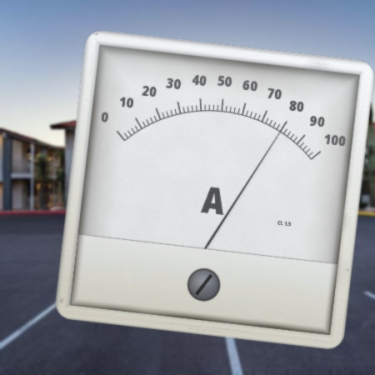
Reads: {"value": 80, "unit": "A"}
